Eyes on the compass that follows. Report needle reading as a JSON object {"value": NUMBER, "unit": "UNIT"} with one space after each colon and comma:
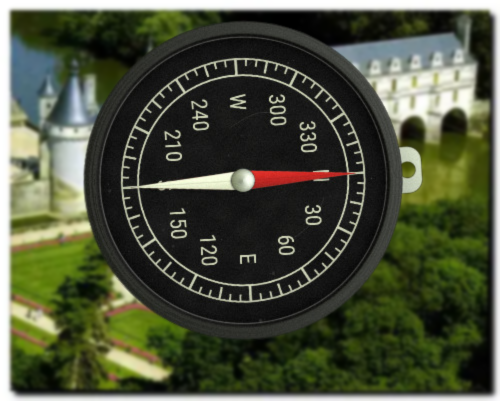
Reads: {"value": 0, "unit": "°"}
